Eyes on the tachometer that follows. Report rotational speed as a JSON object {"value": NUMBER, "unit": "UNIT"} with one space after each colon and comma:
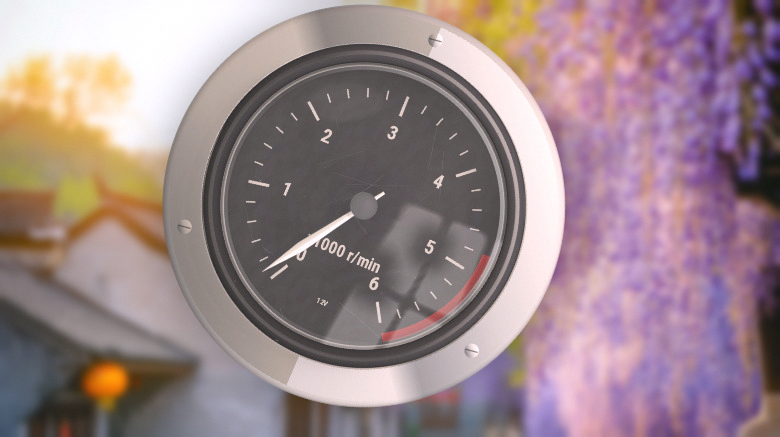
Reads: {"value": 100, "unit": "rpm"}
